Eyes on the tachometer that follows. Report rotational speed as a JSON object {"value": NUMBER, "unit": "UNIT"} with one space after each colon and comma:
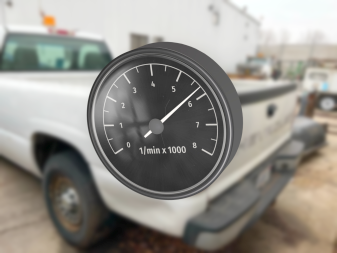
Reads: {"value": 5750, "unit": "rpm"}
